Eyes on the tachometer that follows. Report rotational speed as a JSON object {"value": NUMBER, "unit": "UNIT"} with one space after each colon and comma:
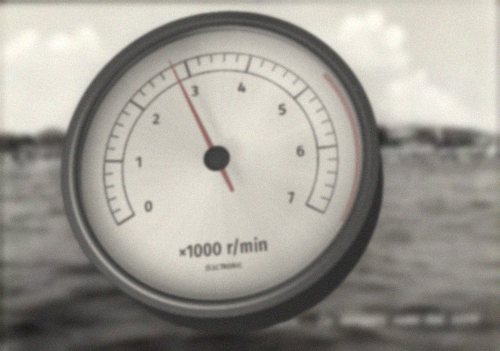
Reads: {"value": 2800, "unit": "rpm"}
